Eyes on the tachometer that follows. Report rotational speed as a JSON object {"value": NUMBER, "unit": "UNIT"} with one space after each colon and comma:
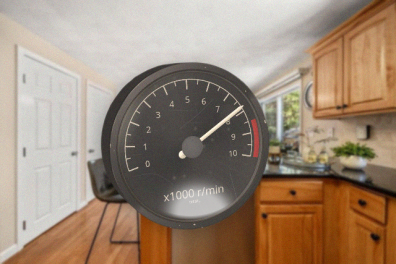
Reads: {"value": 7750, "unit": "rpm"}
